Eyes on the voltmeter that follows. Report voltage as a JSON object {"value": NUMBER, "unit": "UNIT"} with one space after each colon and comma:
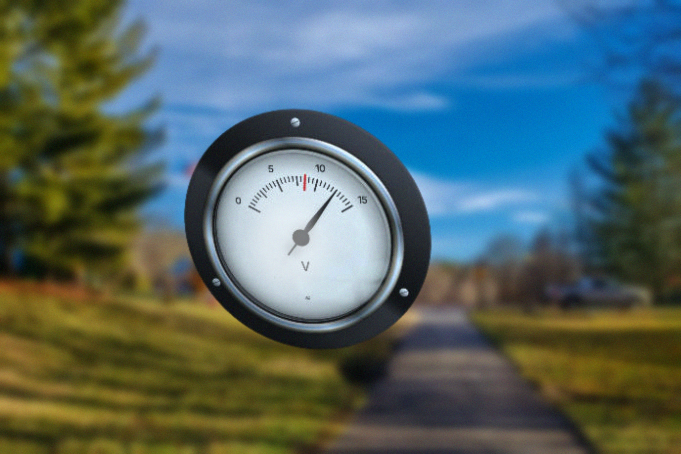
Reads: {"value": 12.5, "unit": "V"}
